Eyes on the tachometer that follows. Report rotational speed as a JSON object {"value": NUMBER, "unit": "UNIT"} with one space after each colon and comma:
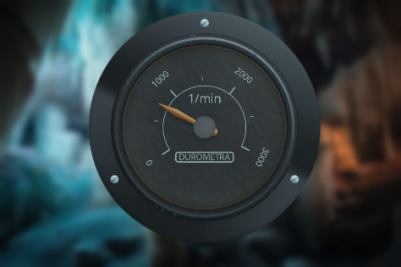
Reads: {"value": 750, "unit": "rpm"}
